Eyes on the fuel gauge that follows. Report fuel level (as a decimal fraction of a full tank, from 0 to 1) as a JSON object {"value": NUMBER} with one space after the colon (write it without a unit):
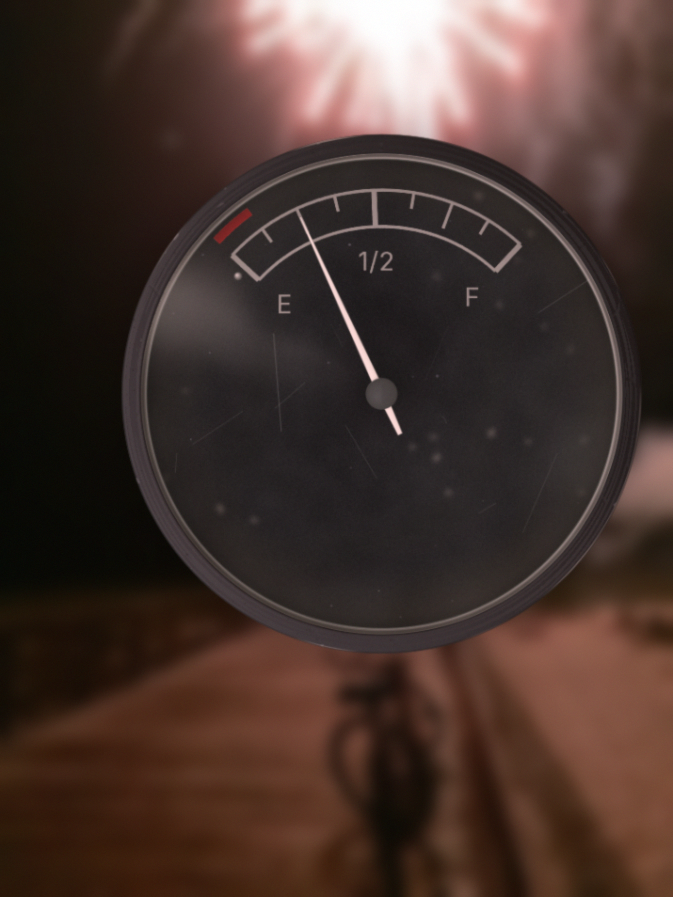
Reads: {"value": 0.25}
